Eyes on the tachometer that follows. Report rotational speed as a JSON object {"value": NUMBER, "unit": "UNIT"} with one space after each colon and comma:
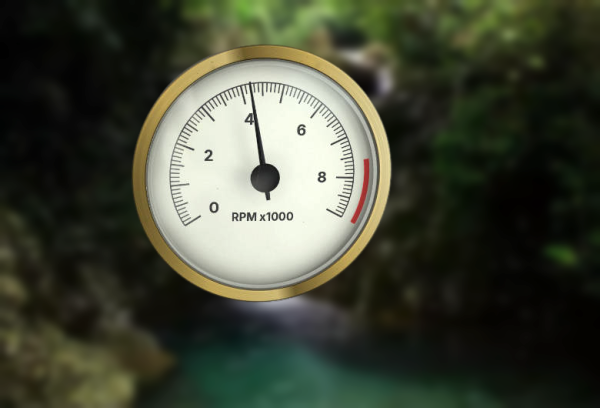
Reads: {"value": 4200, "unit": "rpm"}
